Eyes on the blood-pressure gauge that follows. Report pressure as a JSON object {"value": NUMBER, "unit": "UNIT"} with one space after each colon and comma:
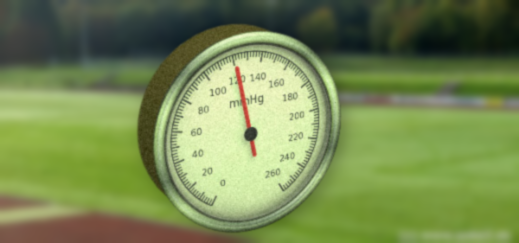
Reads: {"value": 120, "unit": "mmHg"}
